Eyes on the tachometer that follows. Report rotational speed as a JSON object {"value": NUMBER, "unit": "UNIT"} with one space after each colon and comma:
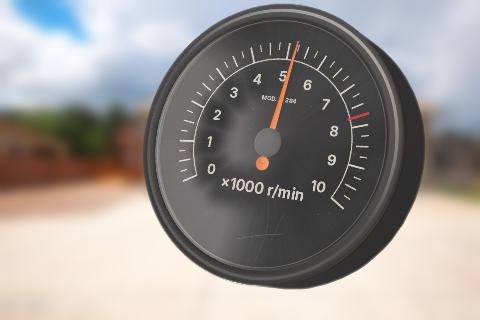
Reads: {"value": 5250, "unit": "rpm"}
